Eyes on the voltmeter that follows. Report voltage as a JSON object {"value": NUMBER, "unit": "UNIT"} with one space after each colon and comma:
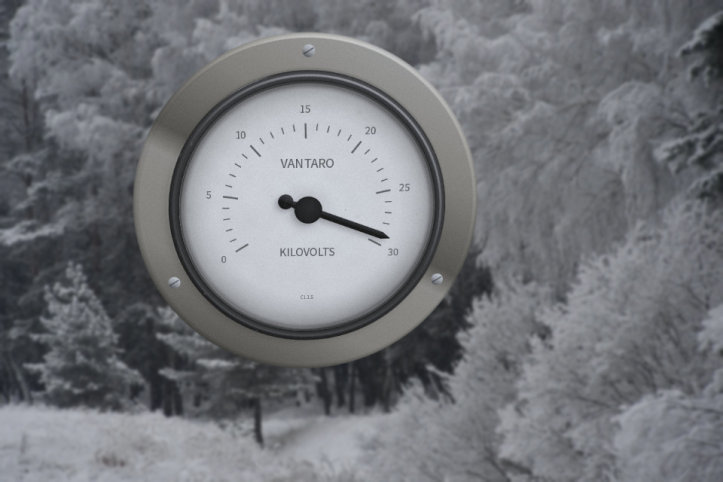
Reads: {"value": 29, "unit": "kV"}
